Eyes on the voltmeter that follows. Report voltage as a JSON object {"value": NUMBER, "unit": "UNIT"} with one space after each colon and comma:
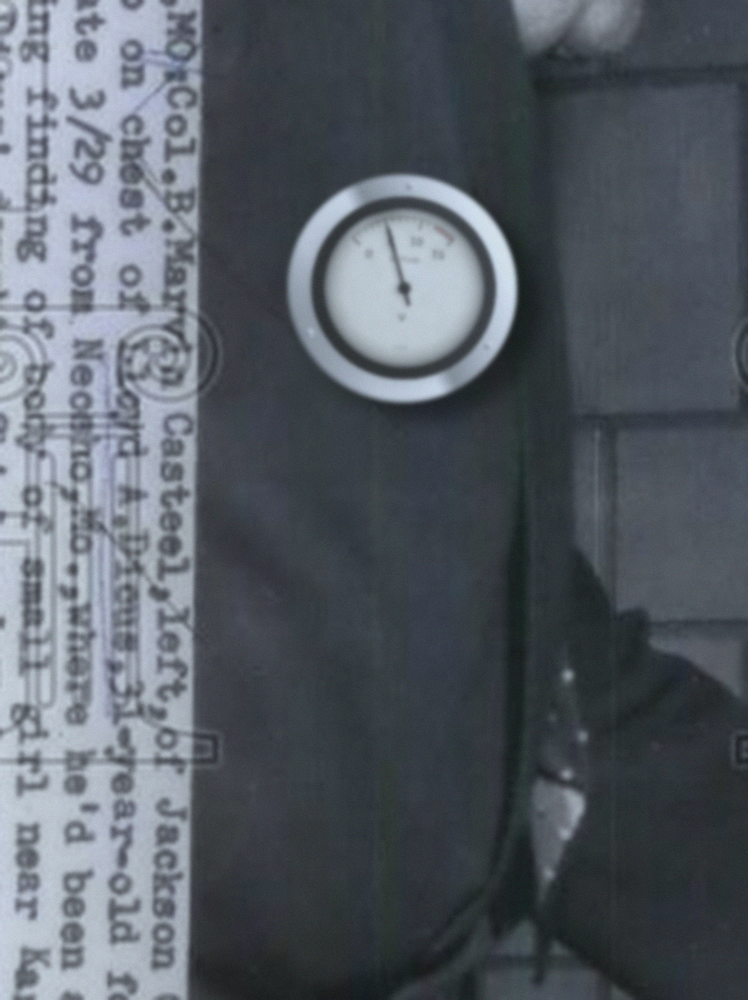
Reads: {"value": 5, "unit": "V"}
